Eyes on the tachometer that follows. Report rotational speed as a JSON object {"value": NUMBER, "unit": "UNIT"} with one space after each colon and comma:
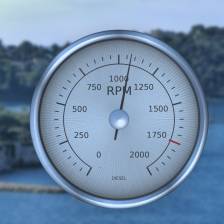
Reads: {"value": 1075, "unit": "rpm"}
